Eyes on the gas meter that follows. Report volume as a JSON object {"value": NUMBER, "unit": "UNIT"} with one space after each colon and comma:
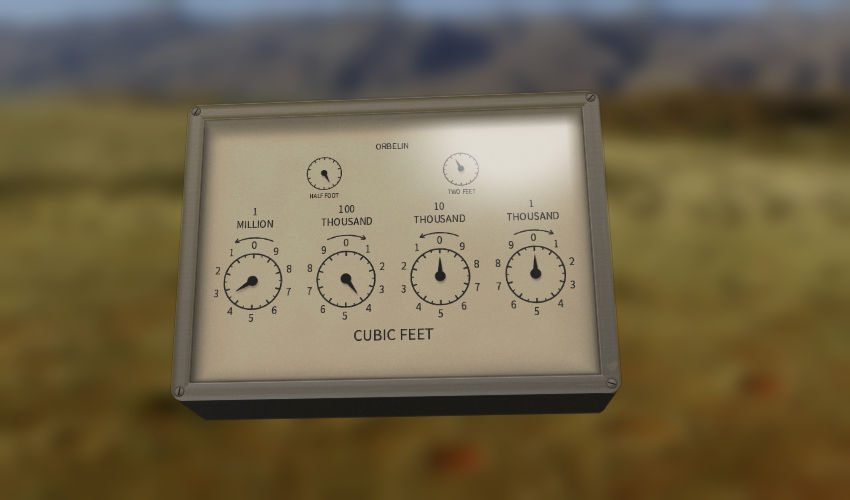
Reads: {"value": 340000, "unit": "ft³"}
